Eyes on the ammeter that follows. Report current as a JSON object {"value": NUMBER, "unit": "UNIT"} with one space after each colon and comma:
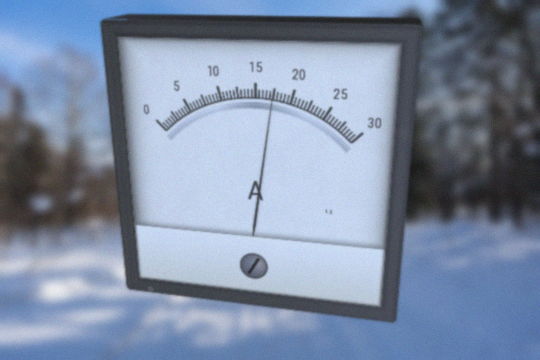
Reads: {"value": 17.5, "unit": "A"}
